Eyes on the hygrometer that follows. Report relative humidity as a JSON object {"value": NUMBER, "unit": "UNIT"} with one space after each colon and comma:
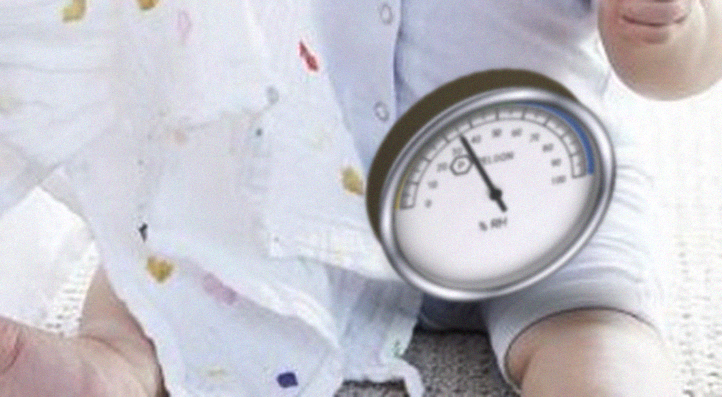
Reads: {"value": 35, "unit": "%"}
